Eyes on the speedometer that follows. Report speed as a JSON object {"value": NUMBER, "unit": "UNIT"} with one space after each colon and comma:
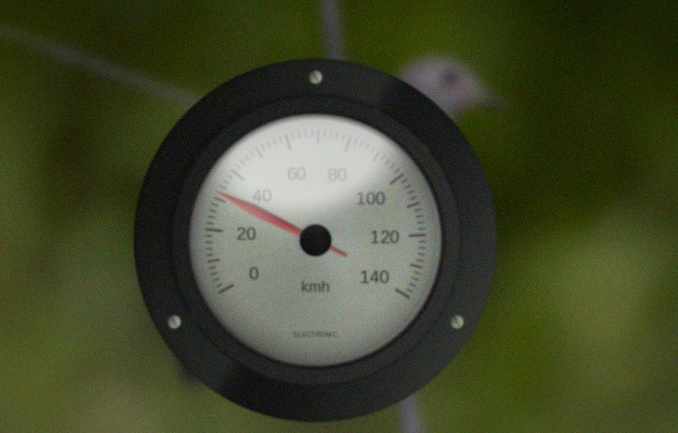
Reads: {"value": 32, "unit": "km/h"}
